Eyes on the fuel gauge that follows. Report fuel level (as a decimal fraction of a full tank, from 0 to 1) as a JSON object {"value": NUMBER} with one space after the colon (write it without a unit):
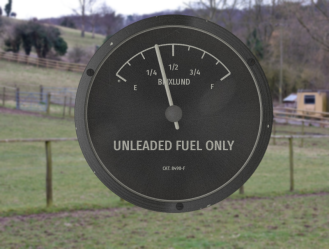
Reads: {"value": 0.375}
